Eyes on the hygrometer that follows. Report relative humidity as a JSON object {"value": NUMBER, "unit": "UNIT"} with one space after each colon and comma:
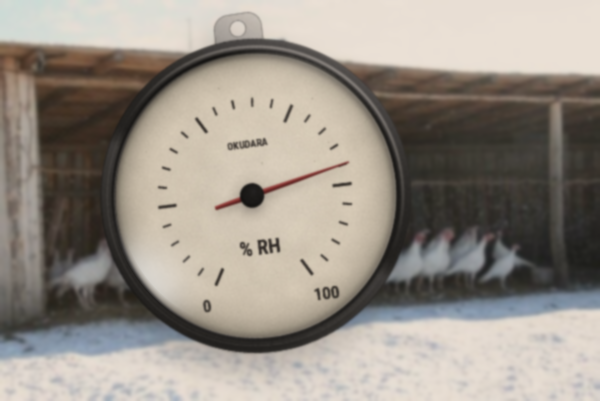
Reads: {"value": 76, "unit": "%"}
